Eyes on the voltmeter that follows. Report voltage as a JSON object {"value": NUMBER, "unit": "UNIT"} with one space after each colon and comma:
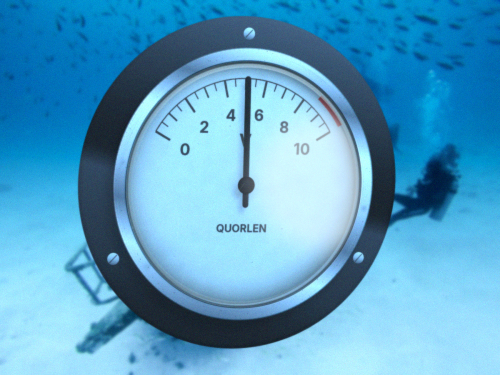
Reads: {"value": 5, "unit": "V"}
